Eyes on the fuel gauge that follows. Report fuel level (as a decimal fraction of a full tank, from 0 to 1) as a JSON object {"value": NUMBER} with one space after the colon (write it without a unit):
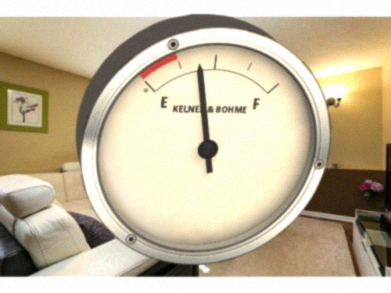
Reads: {"value": 0.375}
